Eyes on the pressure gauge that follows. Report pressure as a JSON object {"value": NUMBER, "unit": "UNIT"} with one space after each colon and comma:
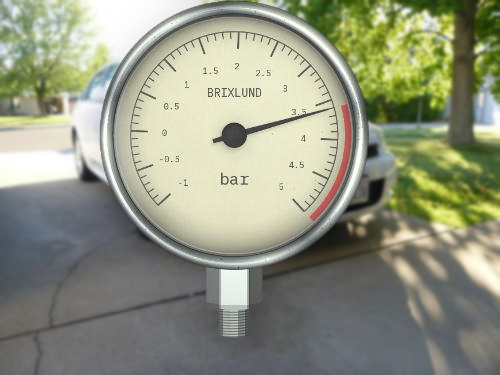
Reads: {"value": 3.6, "unit": "bar"}
